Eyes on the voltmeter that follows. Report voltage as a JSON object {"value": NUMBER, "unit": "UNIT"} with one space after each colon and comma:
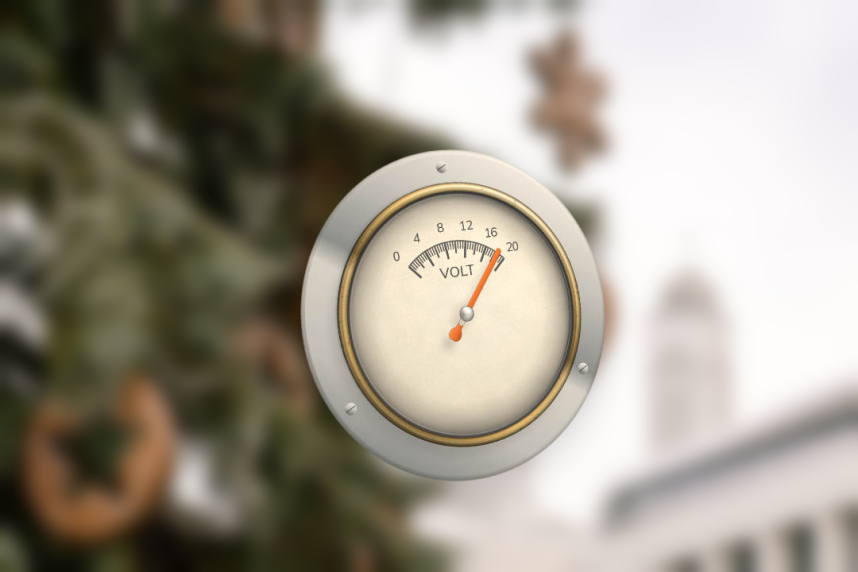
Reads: {"value": 18, "unit": "V"}
